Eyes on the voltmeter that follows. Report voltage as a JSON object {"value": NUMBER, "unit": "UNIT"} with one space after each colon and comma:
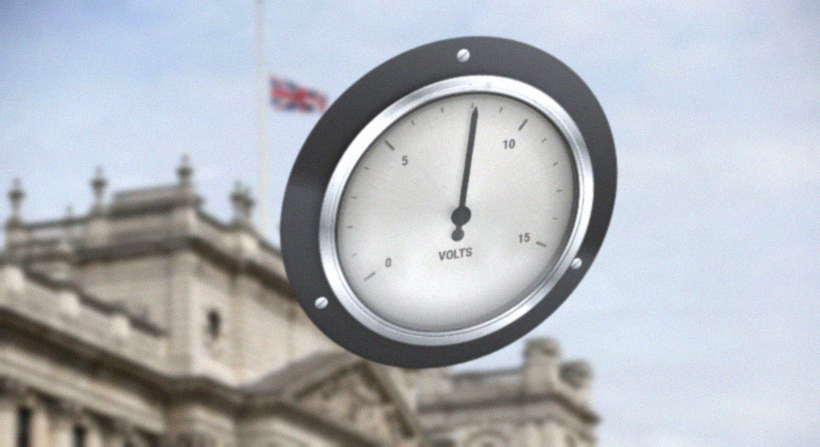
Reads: {"value": 8, "unit": "V"}
